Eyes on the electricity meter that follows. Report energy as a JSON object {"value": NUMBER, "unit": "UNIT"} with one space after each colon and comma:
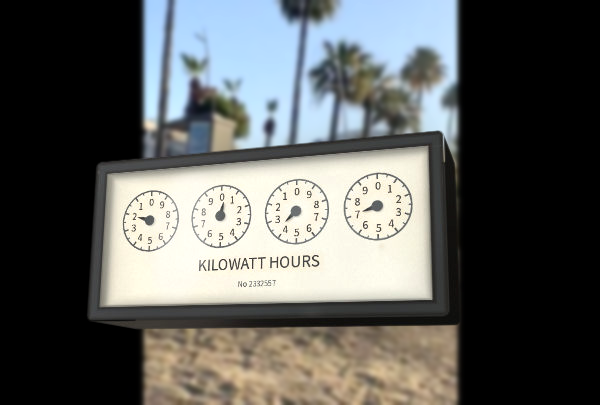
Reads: {"value": 2037, "unit": "kWh"}
